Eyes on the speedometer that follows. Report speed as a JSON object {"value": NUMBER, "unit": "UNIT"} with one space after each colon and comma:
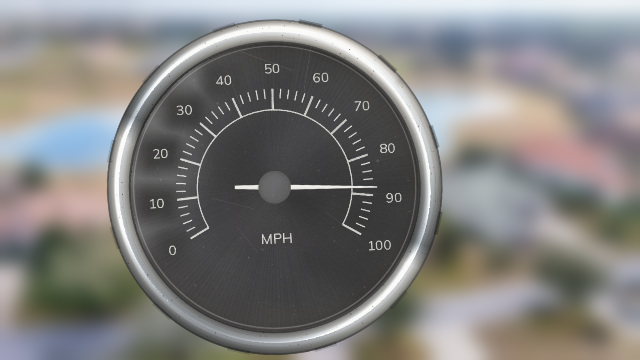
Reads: {"value": 88, "unit": "mph"}
